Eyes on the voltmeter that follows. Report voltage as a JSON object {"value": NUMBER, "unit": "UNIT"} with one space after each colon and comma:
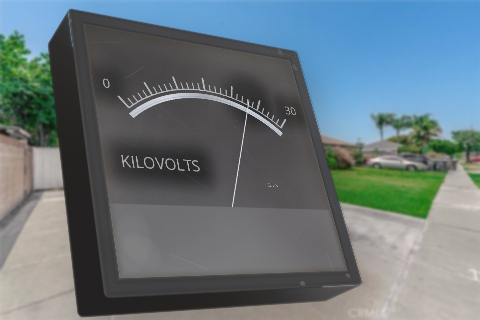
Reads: {"value": 23, "unit": "kV"}
